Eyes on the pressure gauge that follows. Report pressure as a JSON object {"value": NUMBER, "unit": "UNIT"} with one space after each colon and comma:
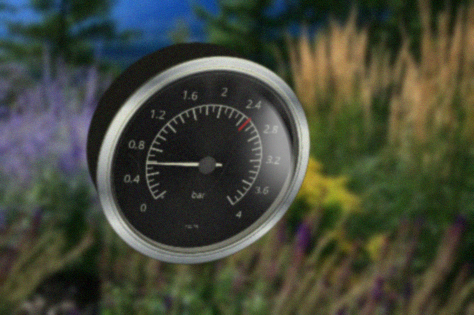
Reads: {"value": 0.6, "unit": "bar"}
